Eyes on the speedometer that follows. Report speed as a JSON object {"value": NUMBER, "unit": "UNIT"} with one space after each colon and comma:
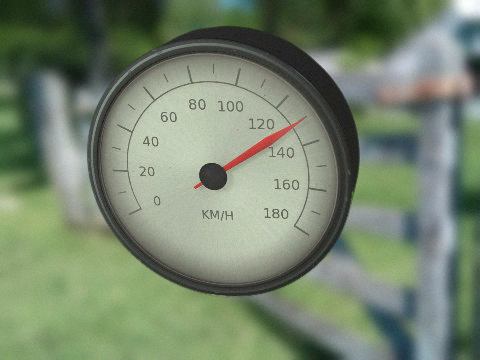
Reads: {"value": 130, "unit": "km/h"}
